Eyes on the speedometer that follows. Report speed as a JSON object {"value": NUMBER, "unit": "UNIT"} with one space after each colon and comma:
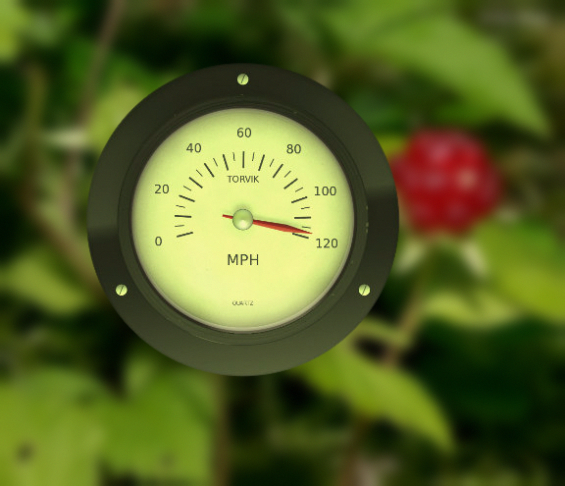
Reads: {"value": 117.5, "unit": "mph"}
